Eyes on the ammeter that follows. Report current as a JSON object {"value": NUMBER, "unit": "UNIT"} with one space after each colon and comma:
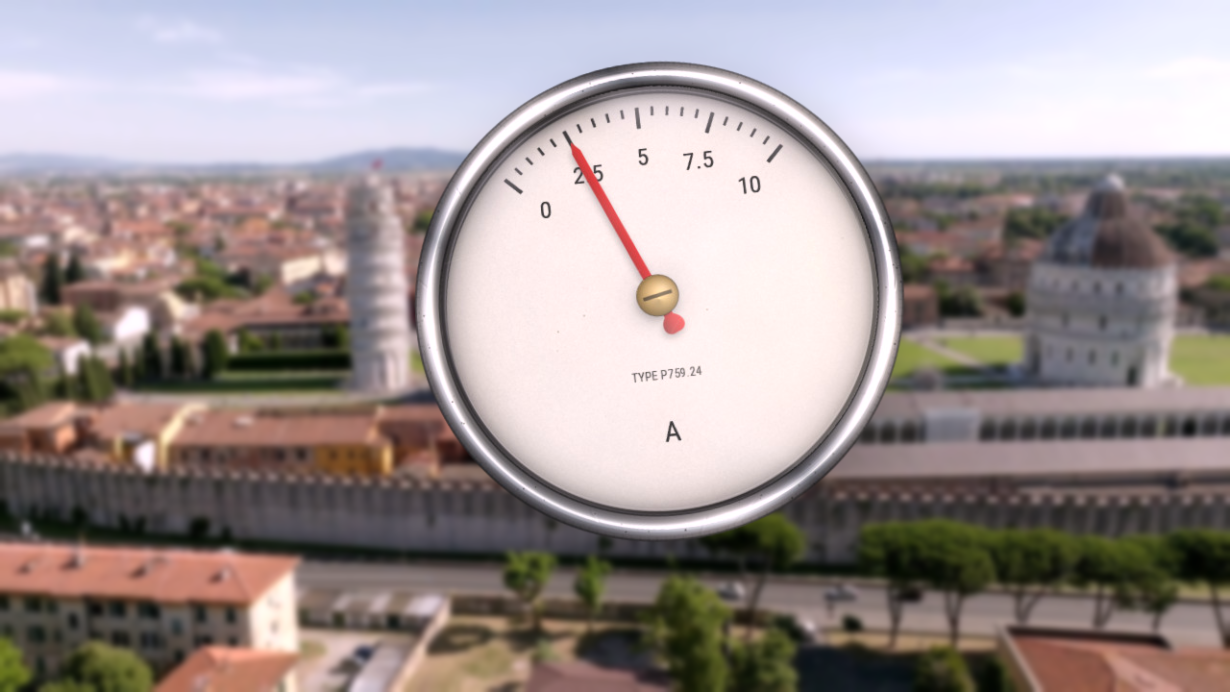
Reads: {"value": 2.5, "unit": "A"}
